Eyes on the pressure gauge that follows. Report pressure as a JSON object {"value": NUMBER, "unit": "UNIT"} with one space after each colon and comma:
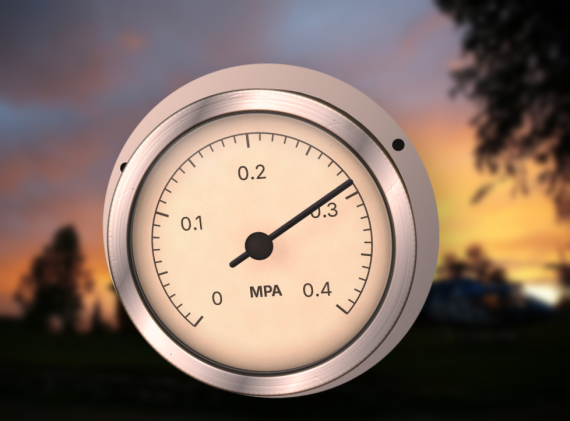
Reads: {"value": 0.29, "unit": "MPa"}
